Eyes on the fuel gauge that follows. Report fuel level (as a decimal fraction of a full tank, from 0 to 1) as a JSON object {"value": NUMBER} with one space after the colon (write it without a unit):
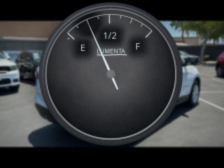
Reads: {"value": 0.25}
